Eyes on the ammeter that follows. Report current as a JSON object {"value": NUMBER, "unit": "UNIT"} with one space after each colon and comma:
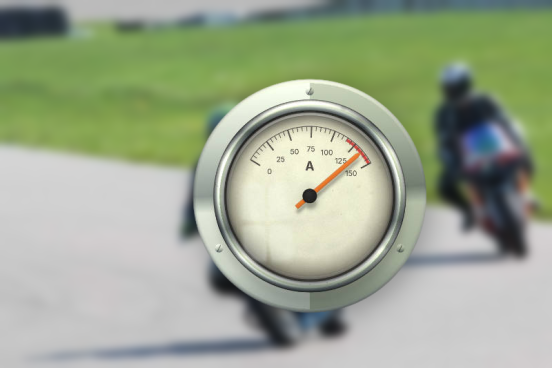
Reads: {"value": 135, "unit": "A"}
